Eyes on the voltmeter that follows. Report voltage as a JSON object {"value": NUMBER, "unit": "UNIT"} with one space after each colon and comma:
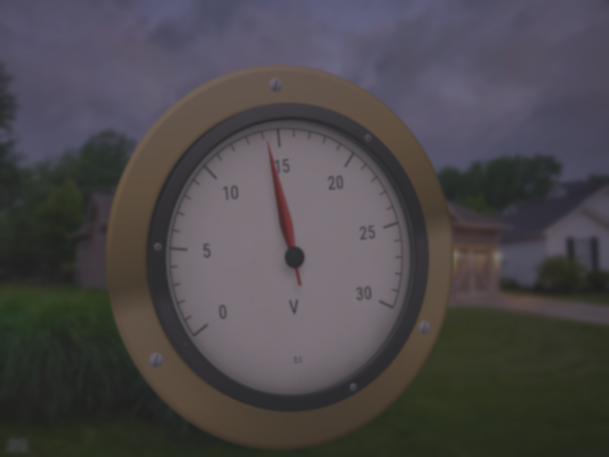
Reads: {"value": 14, "unit": "V"}
